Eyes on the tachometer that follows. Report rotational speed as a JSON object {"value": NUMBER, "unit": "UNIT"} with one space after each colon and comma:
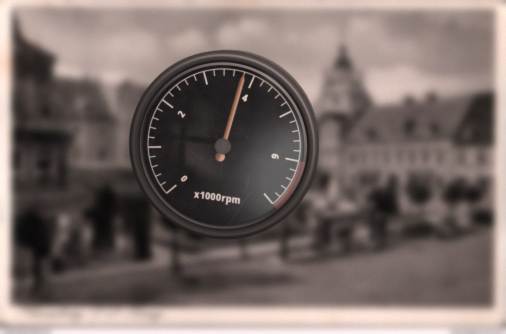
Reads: {"value": 3800, "unit": "rpm"}
